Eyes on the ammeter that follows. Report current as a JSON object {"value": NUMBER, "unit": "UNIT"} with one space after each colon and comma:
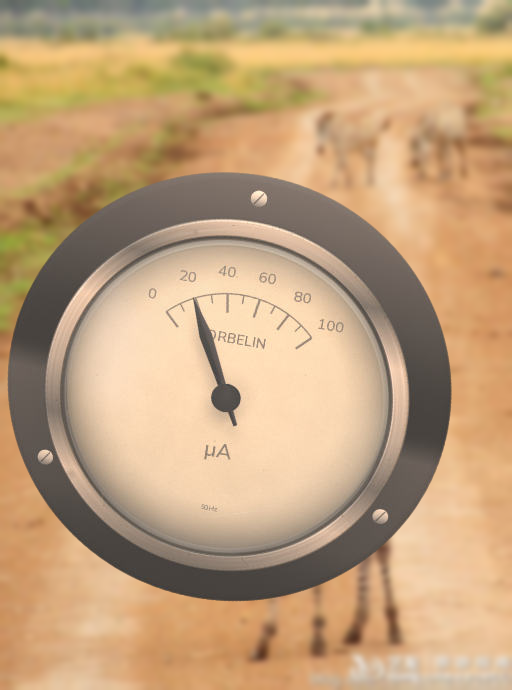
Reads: {"value": 20, "unit": "µA"}
